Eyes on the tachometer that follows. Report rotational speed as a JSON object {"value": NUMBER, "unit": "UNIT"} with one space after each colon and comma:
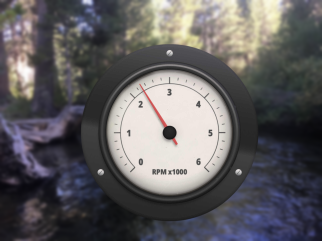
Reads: {"value": 2300, "unit": "rpm"}
